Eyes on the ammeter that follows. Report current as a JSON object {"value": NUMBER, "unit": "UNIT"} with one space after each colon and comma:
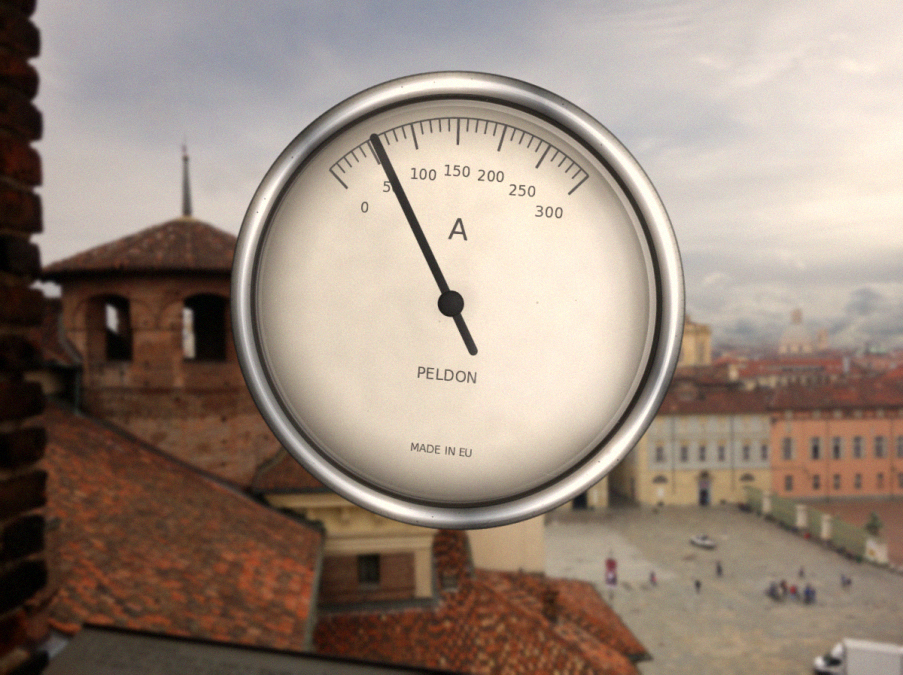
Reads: {"value": 60, "unit": "A"}
